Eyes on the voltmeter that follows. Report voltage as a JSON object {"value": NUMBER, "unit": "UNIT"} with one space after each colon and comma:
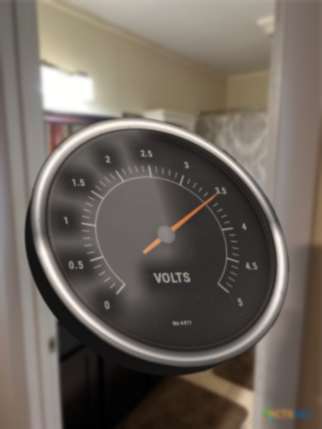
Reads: {"value": 3.5, "unit": "V"}
